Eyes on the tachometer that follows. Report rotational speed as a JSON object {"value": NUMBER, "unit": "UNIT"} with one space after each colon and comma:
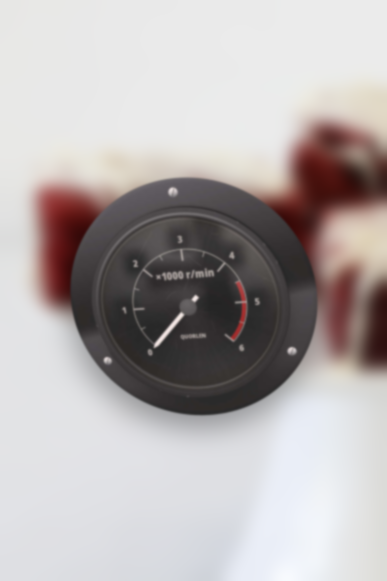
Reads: {"value": 0, "unit": "rpm"}
